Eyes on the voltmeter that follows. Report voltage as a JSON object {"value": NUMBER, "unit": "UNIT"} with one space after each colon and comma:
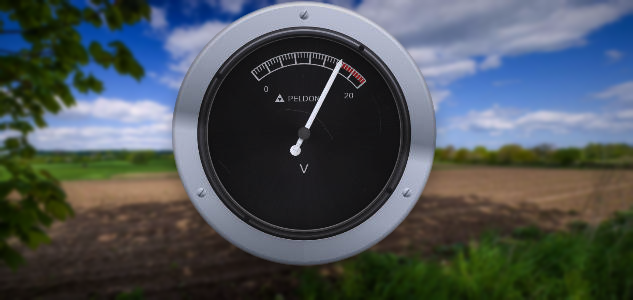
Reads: {"value": 15, "unit": "V"}
